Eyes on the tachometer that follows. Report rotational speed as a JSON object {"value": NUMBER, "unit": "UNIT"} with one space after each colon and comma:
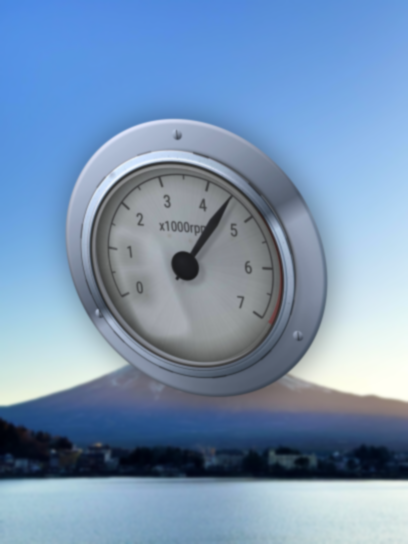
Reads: {"value": 4500, "unit": "rpm"}
